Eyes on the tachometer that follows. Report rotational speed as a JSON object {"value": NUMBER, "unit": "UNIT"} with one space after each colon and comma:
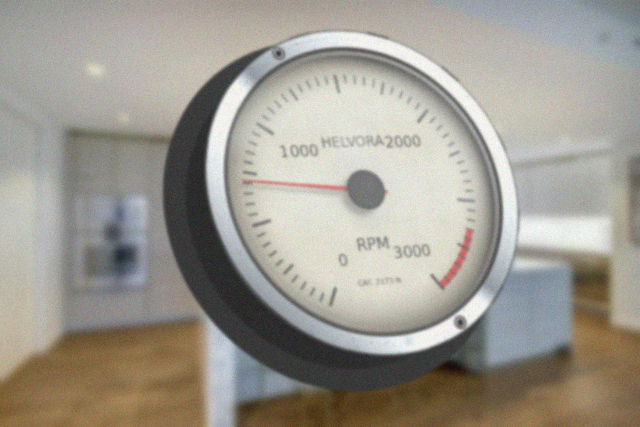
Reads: {"value": 700, "unit": "rpm"}
